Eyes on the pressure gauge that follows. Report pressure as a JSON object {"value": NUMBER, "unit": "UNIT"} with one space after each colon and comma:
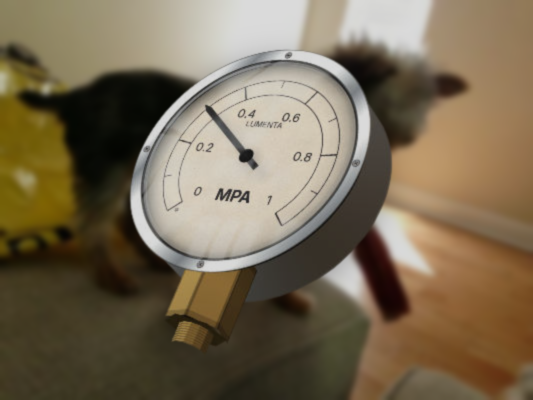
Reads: {"value": 0.3, "unit": "MPa"}
